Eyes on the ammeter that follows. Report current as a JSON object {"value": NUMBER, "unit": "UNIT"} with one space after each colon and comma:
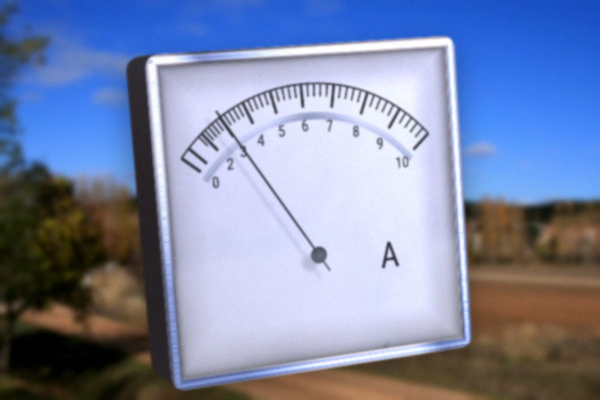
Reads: {"value": 3, "unit": "A"}
